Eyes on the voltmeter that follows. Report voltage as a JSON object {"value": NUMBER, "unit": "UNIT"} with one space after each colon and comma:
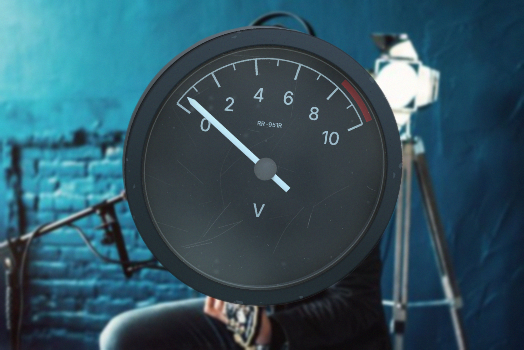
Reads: {"value": 0.5, "unit": "V"}
